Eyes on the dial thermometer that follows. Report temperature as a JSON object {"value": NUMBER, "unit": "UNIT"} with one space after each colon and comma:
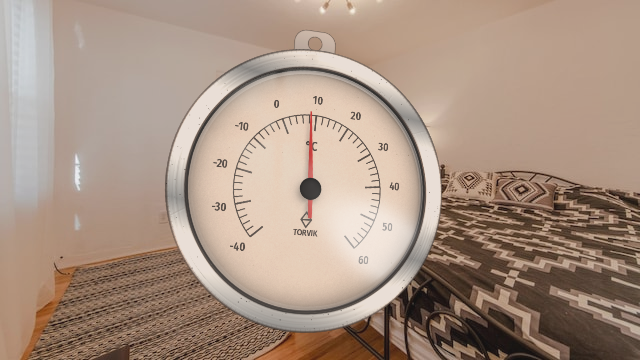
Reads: {"value": 8, "unit": "°C"}
